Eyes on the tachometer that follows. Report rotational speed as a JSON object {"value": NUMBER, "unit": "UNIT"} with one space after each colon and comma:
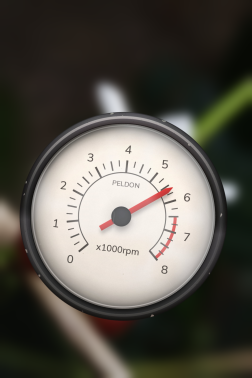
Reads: {"value": 5625, "unit": "rpm"}
